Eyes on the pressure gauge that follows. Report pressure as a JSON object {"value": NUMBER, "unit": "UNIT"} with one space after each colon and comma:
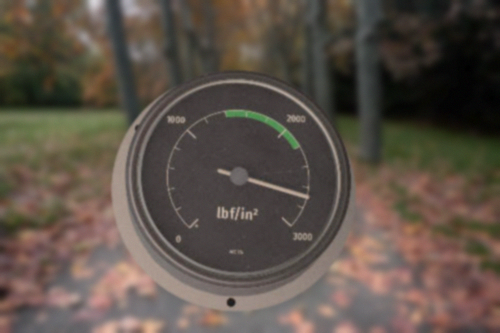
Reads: {"value": 2700, "unit": "psi"}
